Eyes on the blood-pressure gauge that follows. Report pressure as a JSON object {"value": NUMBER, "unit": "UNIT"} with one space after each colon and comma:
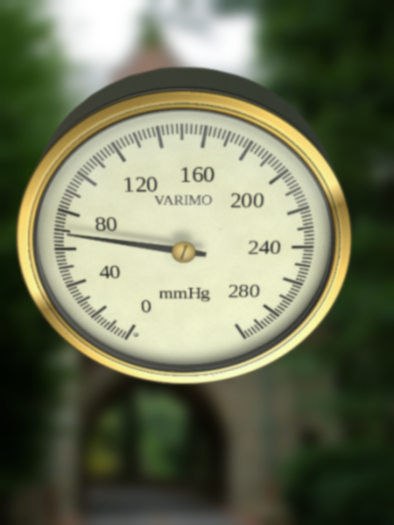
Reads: {"value": 70, "unit": "mmHg"}
